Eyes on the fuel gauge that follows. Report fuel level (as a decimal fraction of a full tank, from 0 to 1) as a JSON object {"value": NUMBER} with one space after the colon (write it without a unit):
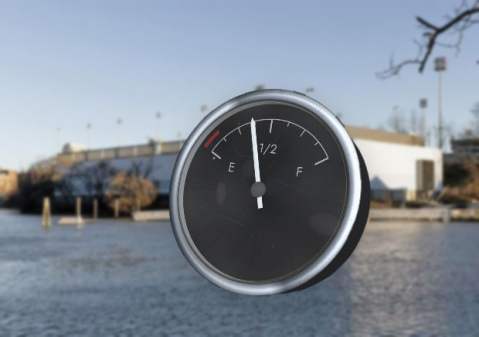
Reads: {"value": 0.375}
